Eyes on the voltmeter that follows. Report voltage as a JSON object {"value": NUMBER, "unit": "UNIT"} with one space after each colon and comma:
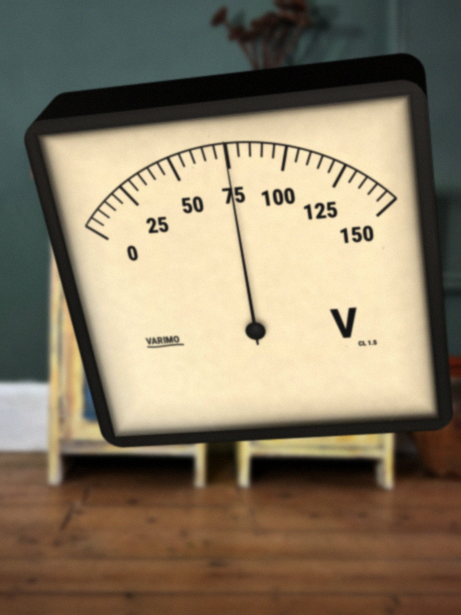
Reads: {"value": 75, "unit": "V"}
